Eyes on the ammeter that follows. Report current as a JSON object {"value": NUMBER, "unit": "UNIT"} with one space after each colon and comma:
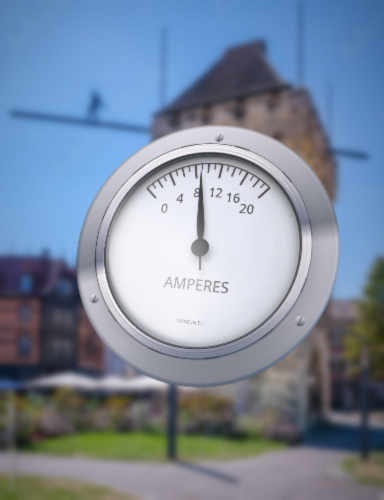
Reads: {"value": 9, "unit": "A"}
